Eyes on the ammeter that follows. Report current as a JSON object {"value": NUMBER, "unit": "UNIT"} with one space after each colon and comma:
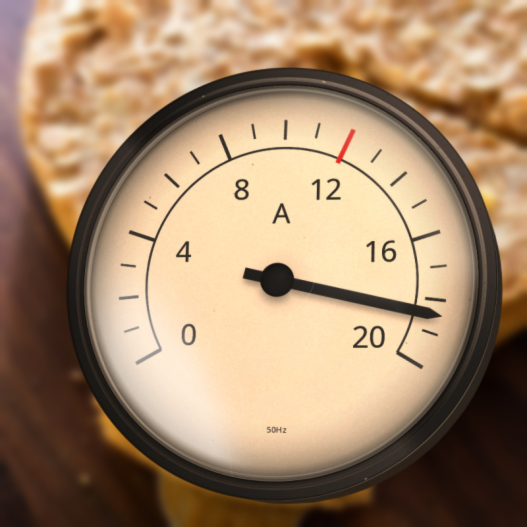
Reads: {"value": 18.5, "unit": "A"}
